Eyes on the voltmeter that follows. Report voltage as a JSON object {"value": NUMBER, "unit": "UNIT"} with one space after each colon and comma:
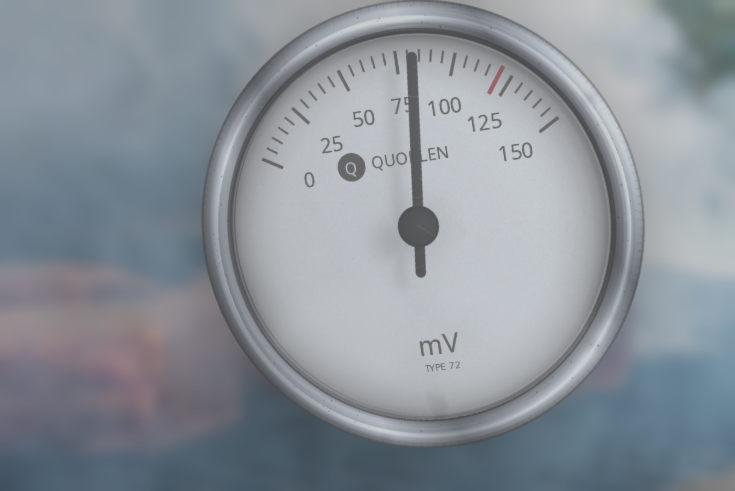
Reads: {"value": 82.5, "unit": "mV"}
